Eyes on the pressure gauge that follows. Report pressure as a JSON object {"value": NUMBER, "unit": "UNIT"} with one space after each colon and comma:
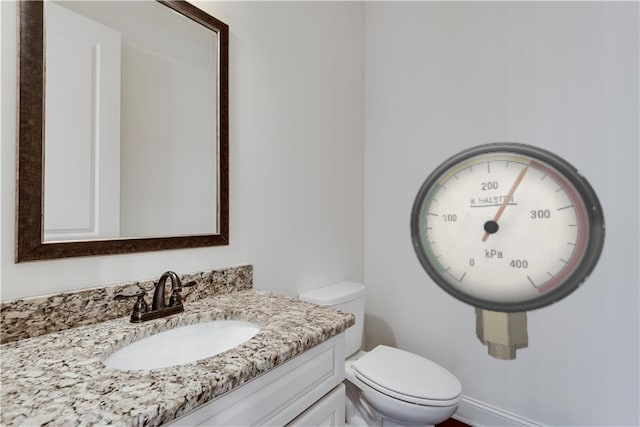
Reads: {"value": 240, "unit": "kPa"}
